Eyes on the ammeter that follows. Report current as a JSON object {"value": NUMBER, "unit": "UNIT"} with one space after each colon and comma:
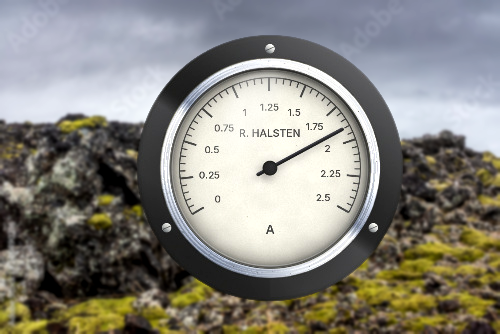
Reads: {"value": 1.9, "unit": "A"}
